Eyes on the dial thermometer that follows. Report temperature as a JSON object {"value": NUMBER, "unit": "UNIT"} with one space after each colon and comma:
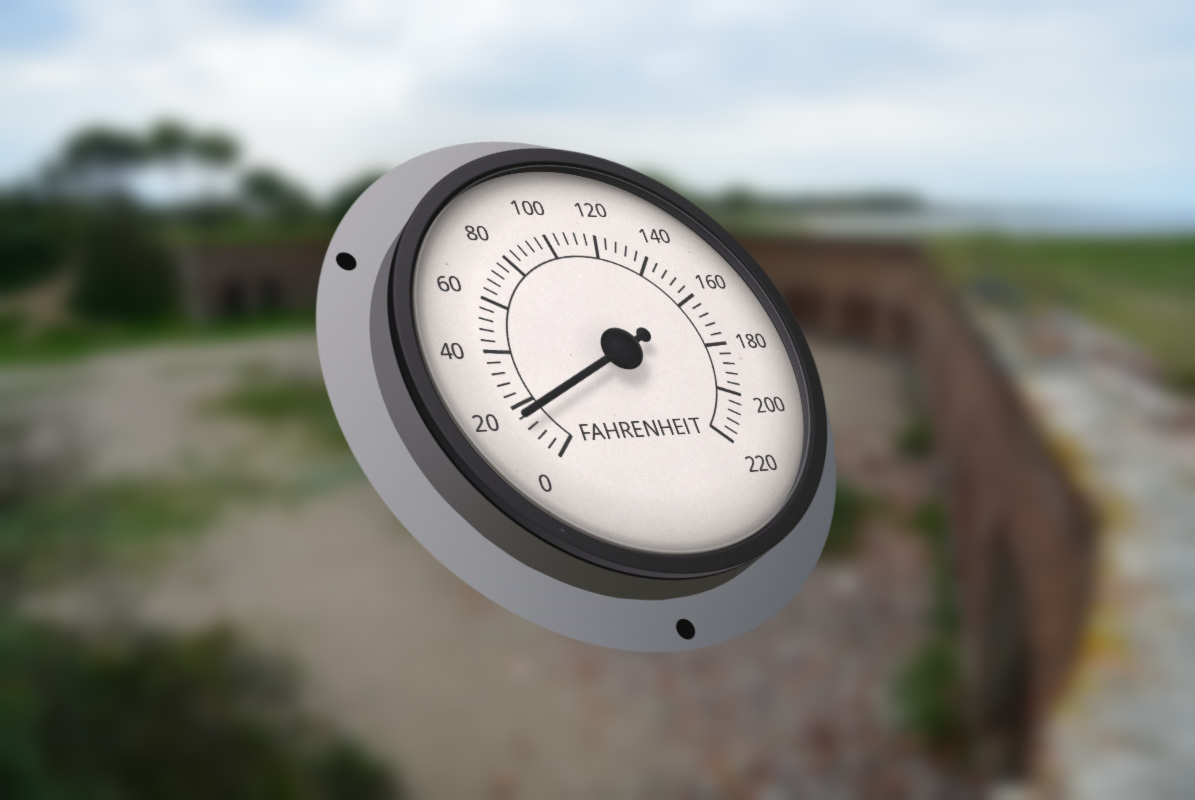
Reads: {"value": 16, "unit": "°F"}
